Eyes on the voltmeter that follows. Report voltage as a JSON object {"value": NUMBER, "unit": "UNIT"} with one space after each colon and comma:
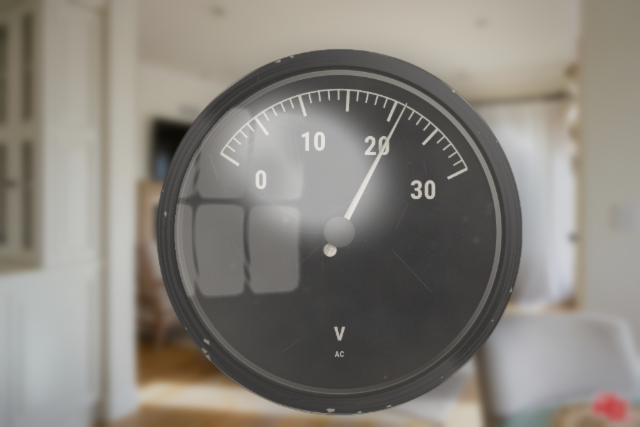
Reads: {"value": 21, "unit": "V"}
